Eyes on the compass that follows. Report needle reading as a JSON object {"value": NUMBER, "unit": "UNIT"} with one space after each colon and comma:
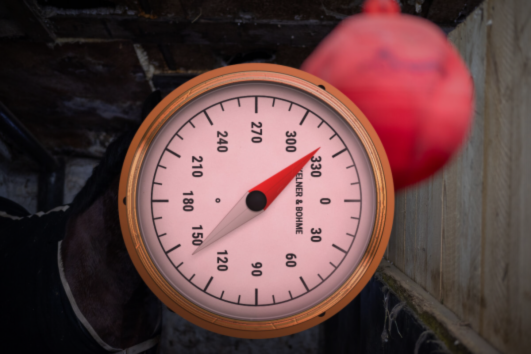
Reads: {"value": 320, "unit": "°"}
